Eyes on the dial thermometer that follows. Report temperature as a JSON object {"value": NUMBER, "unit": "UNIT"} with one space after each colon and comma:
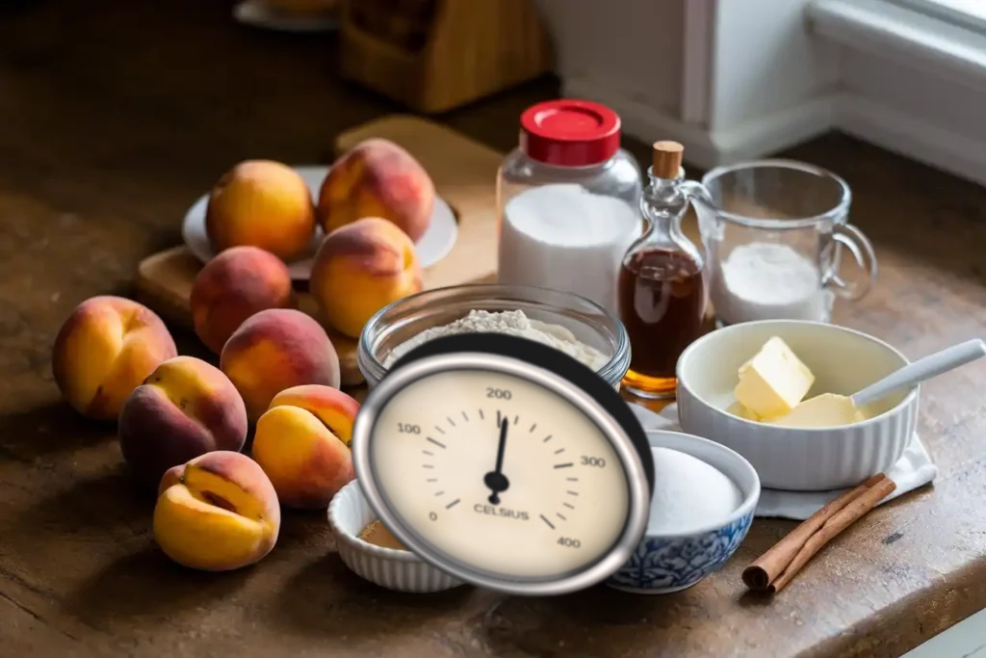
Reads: {"value": 210, "unit": "°C"}
